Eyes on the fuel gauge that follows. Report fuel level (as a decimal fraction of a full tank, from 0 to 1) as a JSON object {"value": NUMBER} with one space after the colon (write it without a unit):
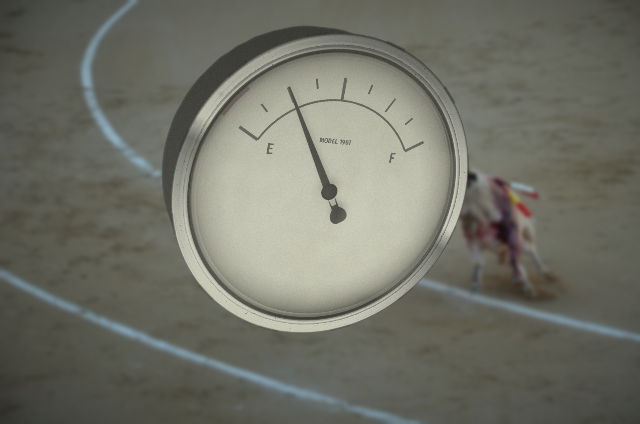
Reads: {"value": 0.25}
